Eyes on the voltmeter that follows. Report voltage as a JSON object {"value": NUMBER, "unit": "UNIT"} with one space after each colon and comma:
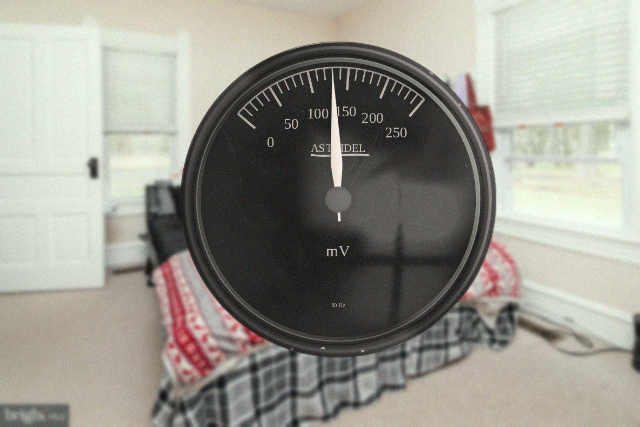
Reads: {"value": 130, "unit": "mV"}
